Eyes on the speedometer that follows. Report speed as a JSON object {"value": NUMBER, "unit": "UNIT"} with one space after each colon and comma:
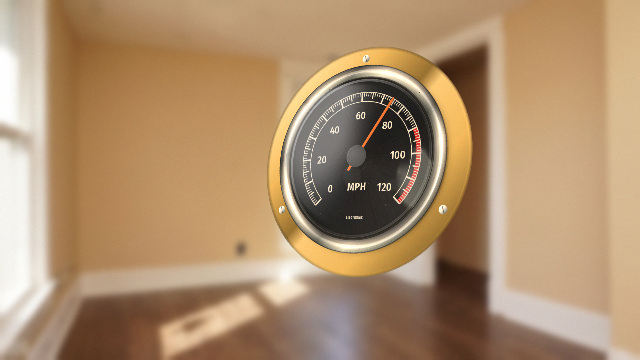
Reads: {"value": 75, "unit": "mph"}
